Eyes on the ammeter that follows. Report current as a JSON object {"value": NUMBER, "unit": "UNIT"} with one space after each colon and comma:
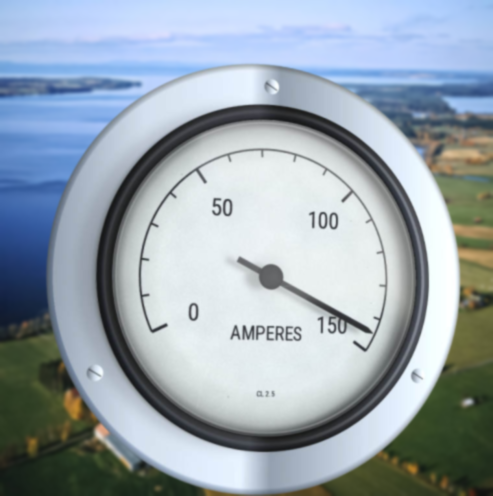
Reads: {"value": 145, "unit": "A"}
